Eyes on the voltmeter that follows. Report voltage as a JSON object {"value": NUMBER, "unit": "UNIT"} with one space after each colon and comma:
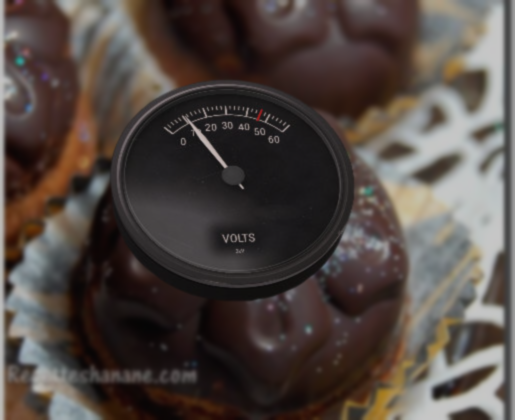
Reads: {"value": 10, "unit": "V"}
